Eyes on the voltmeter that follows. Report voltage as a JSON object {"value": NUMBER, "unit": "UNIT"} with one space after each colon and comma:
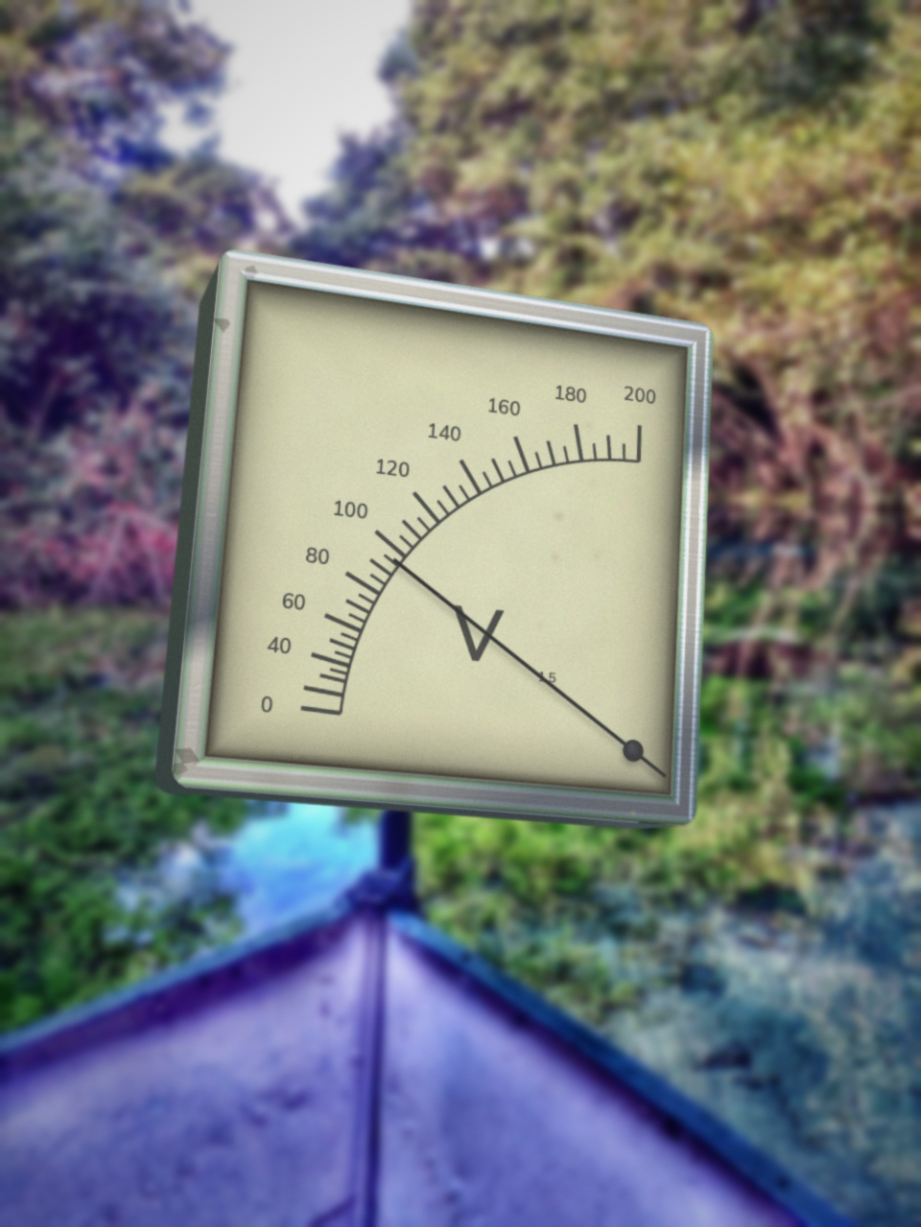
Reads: {"value": 95, "unit": "V"}
